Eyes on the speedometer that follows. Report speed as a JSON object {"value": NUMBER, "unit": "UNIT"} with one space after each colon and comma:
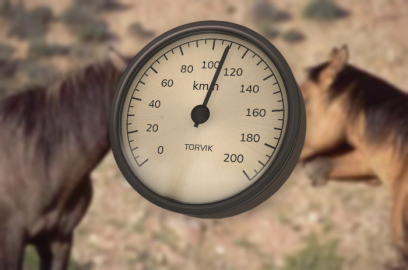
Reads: {"value": 110, "unit": "km/h"}
